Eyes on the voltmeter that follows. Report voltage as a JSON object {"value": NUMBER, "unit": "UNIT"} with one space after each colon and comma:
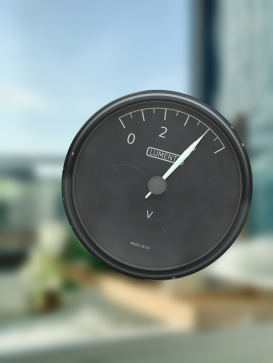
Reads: {"value": 4, "unit": "V"}
